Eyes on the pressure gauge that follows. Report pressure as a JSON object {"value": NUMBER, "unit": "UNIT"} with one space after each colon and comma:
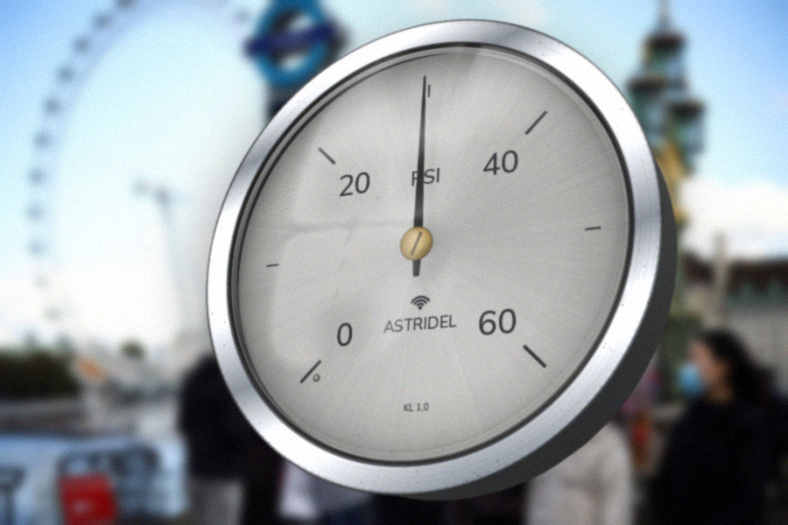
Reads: {"value": 30, "unit": "psi"}
